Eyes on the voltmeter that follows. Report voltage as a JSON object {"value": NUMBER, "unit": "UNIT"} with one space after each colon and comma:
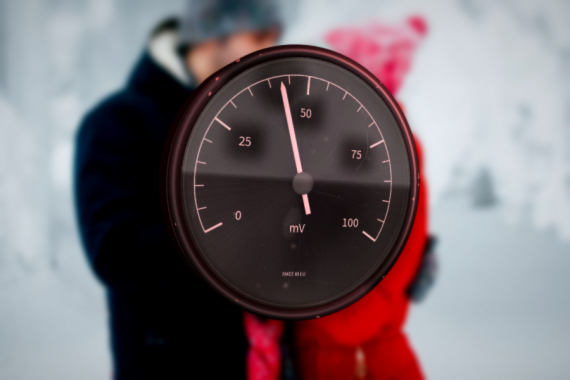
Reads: {"value": 42.5, "unit": "mV"}
